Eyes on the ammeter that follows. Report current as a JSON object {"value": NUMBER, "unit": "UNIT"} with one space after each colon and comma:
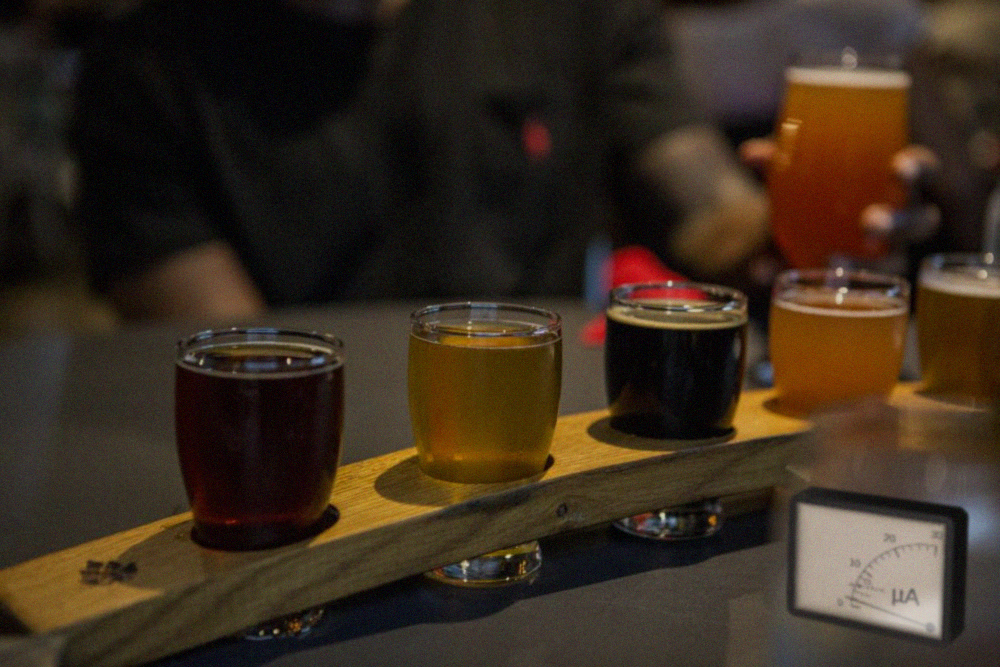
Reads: {"value": 2, "unit": "µA"}
